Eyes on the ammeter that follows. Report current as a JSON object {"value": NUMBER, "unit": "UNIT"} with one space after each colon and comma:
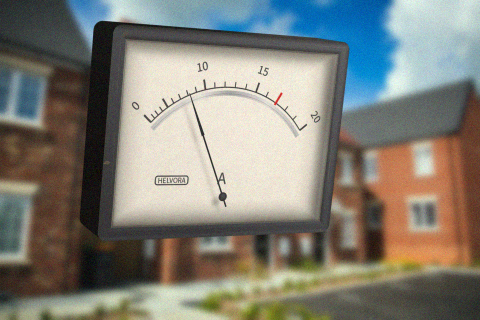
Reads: {"value": 8, "unit": "A"}
